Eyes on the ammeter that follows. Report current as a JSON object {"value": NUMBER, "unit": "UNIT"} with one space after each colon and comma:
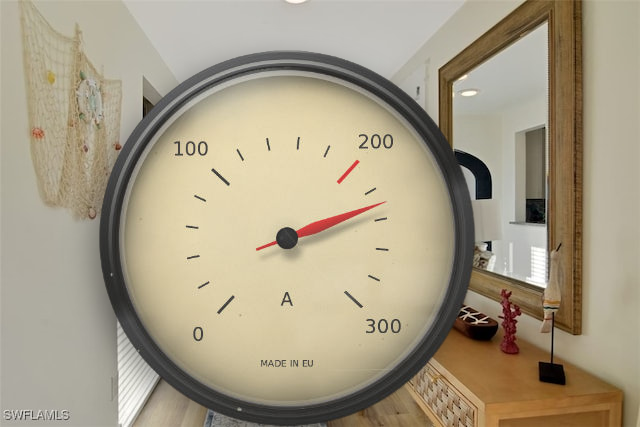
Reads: {"value": 230, "unit": "A"}
